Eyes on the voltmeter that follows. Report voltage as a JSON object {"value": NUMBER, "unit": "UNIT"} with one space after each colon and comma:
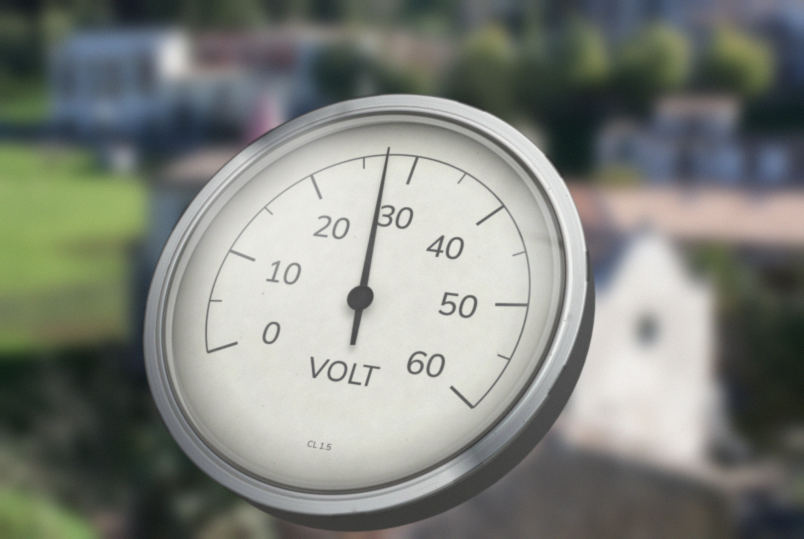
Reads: {"value": 27.5, "unit": "V"}
